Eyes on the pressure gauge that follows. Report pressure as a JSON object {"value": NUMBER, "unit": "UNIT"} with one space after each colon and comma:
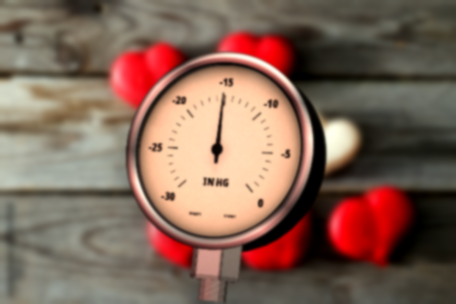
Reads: {"value": -15, "unit": "inHg"}
